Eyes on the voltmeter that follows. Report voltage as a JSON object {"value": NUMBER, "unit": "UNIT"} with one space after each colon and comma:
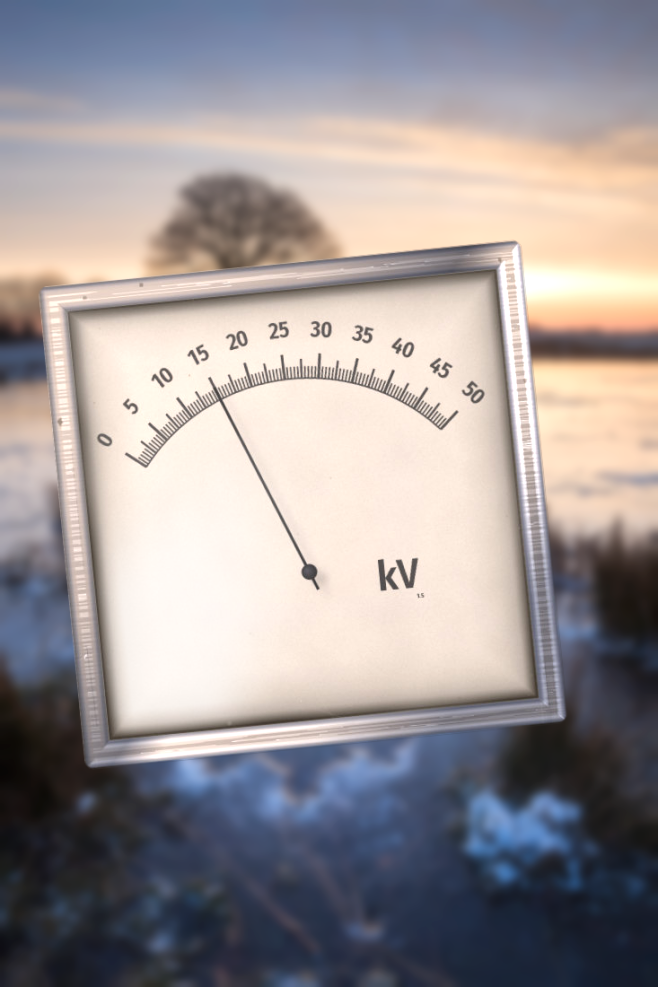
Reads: {"value": 15, "unit": "kV"}
